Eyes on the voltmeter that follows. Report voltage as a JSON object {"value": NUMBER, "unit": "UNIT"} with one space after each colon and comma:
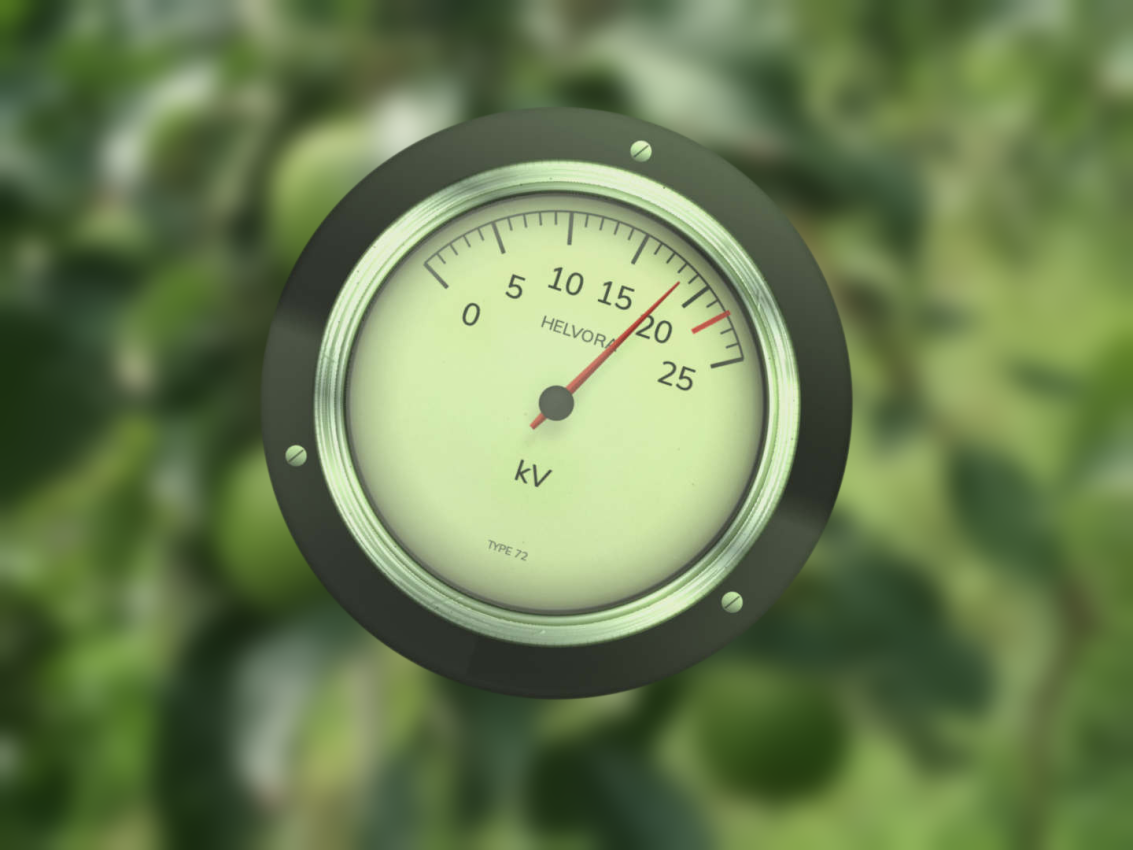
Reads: {"value": 18.5, "unit": "kV"}
